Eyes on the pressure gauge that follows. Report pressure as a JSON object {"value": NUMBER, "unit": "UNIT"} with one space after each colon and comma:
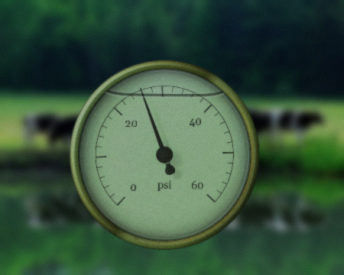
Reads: {"value": 26, "unit": "psi"}
